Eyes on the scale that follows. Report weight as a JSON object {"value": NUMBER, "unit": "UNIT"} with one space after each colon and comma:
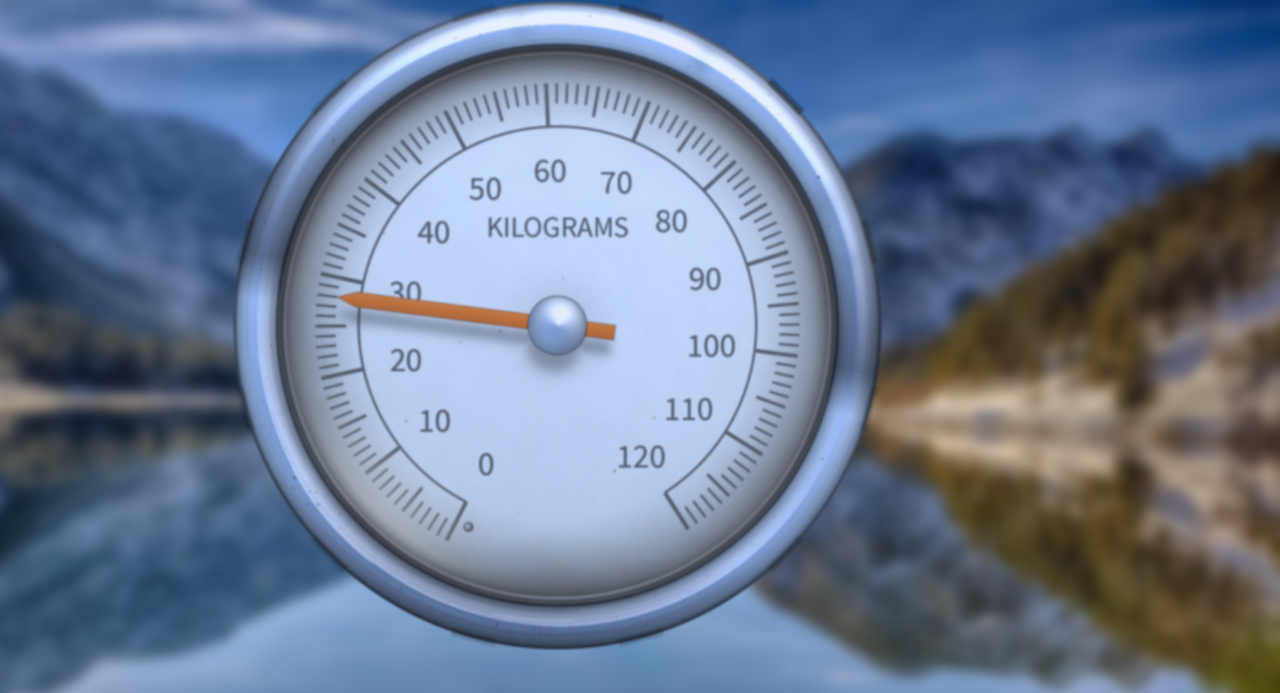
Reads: {"value": 28, "unit": "kg"}
